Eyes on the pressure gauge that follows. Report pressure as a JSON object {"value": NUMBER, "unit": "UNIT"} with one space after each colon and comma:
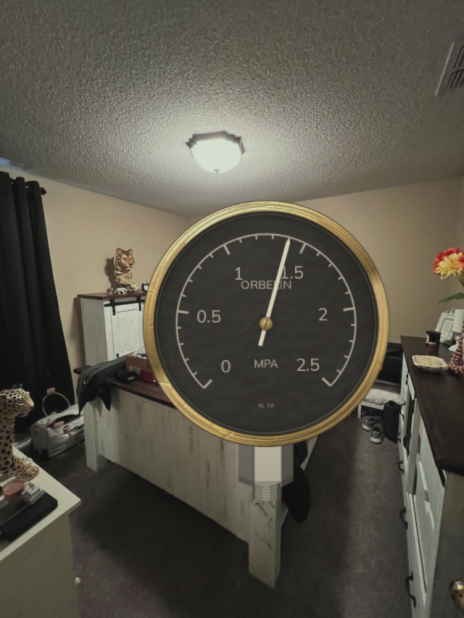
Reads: {"value": 1.4, "unit": "MPa"}
